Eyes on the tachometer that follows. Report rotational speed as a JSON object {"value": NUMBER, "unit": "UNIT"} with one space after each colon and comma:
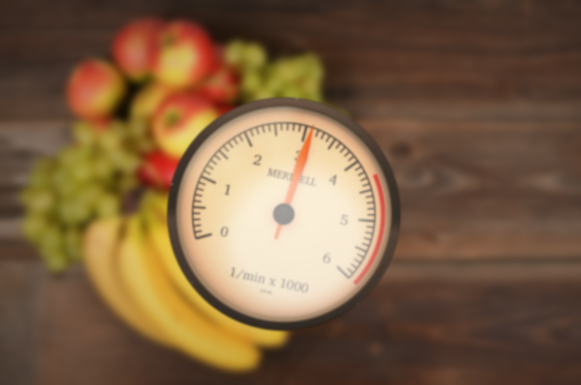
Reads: {"value": 3100, "unit": "rpm"}
